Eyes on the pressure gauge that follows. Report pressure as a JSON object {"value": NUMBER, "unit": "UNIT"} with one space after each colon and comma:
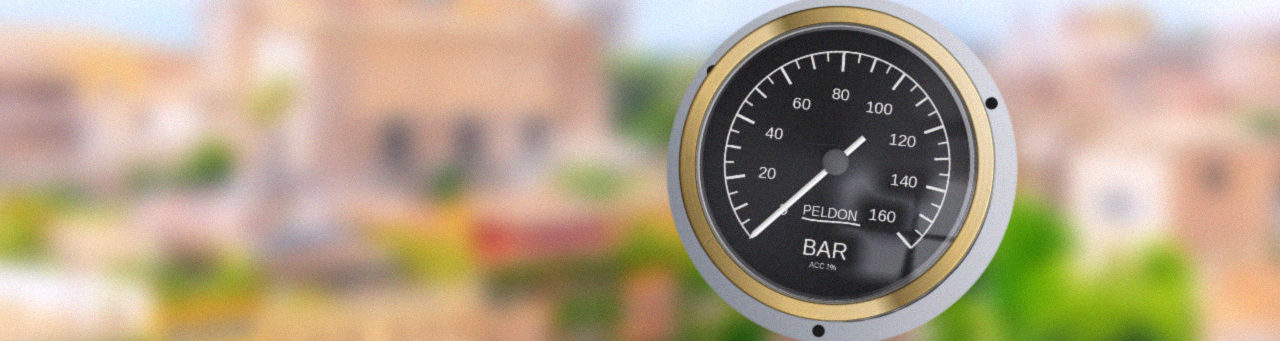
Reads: {"value": 0, "unit": "bar"}
